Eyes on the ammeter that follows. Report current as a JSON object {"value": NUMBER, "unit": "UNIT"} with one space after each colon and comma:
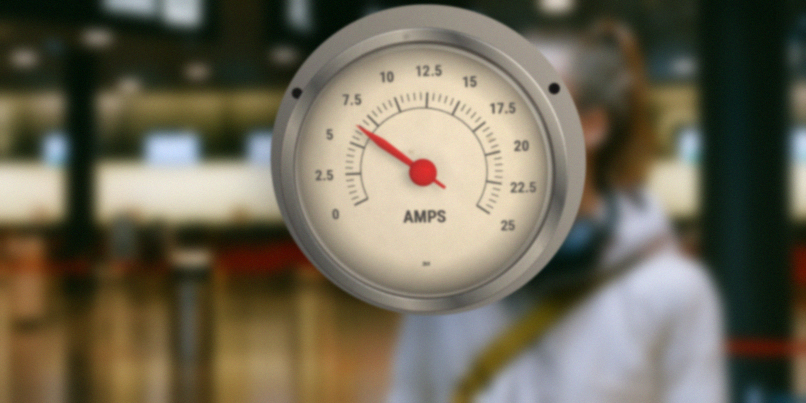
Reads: {"value": 6.5, "unit": "A"}
